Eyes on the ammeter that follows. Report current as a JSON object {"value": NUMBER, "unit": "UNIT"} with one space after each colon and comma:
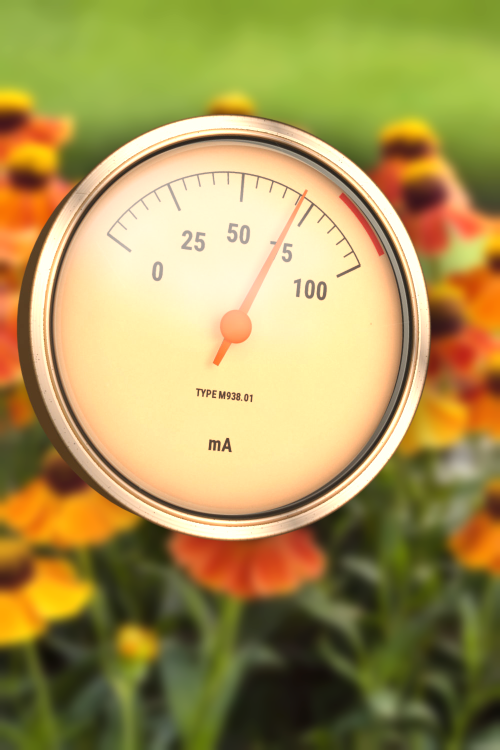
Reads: {"value": 70, "unit": "mA"}
